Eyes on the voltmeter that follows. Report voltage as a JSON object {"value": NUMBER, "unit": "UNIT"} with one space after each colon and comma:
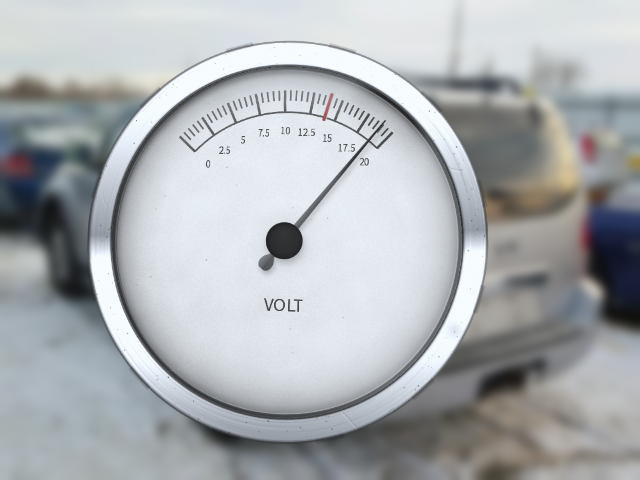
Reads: {"value": 19, "unit": "V"}
